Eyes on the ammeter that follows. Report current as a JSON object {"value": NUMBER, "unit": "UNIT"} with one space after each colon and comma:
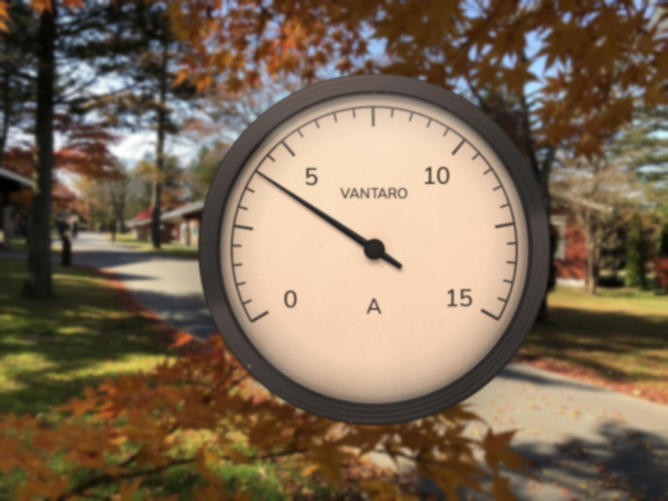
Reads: {"value": 4, "unit": "A"}
